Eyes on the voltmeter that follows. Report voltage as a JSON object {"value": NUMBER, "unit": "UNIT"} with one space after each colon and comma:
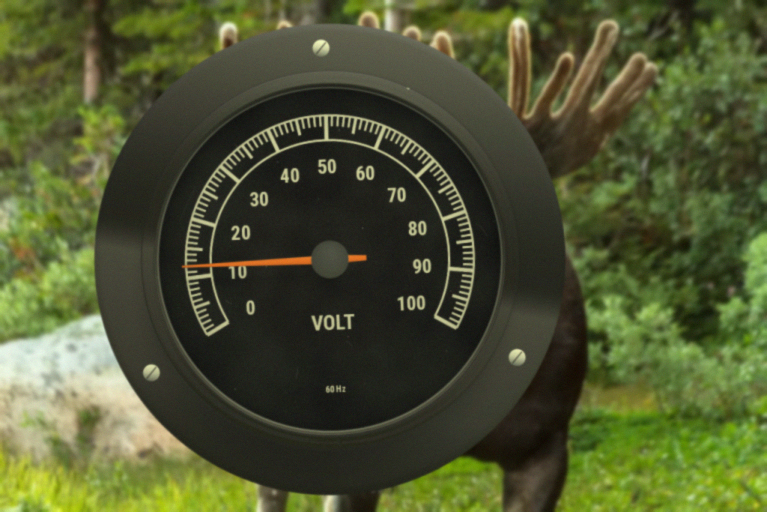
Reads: {"value": 12, "unit": "V"}
